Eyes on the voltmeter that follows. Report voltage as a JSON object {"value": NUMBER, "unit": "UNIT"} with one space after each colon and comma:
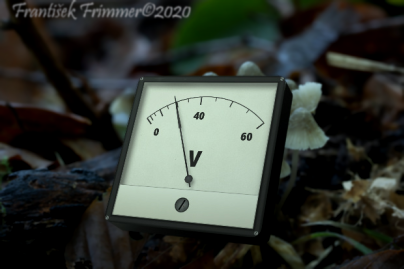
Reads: {"value": 30, "unit": "V"}
